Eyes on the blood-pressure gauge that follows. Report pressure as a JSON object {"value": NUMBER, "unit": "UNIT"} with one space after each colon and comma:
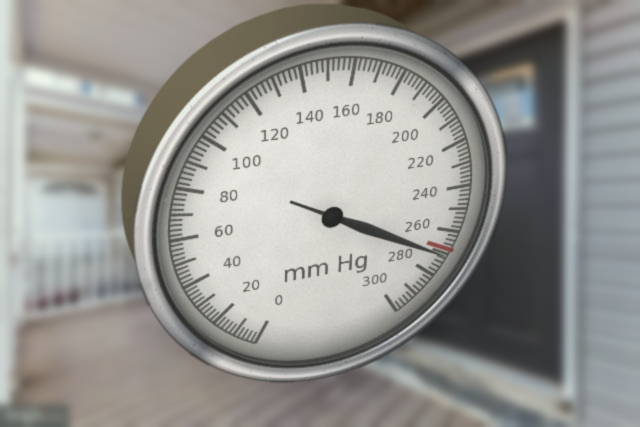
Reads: {"value": 270, "unit": "mmHg"}
